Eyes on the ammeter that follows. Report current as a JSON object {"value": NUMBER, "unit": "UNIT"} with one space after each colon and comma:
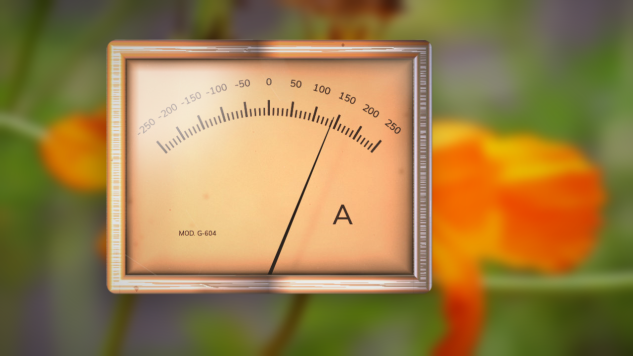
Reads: {"value": 140, "unit": "A"}
